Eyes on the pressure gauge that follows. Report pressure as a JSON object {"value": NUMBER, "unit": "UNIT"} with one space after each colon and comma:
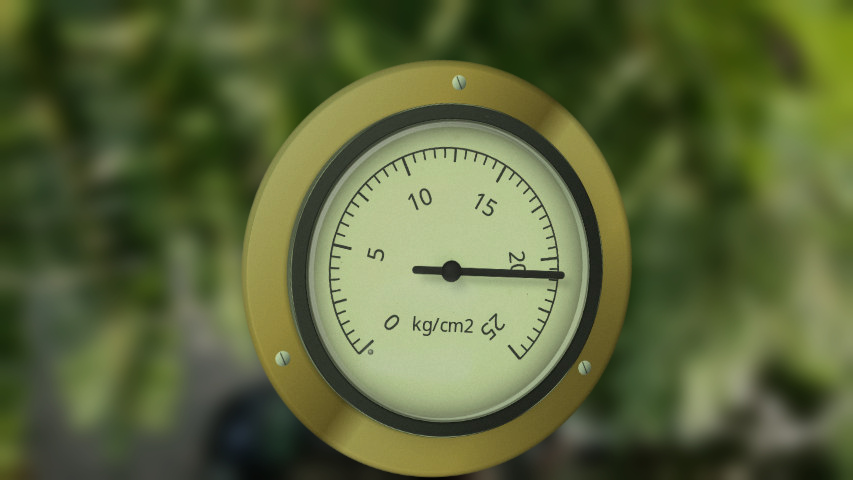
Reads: {"value": 20.75, "unit": "kg/cm²"}
